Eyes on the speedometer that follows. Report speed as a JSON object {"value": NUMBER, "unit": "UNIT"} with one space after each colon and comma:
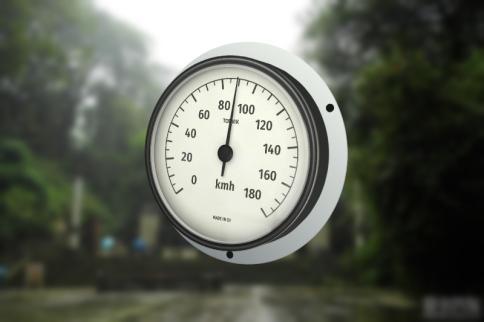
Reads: {"value": 90, "unit": "km/h"}
